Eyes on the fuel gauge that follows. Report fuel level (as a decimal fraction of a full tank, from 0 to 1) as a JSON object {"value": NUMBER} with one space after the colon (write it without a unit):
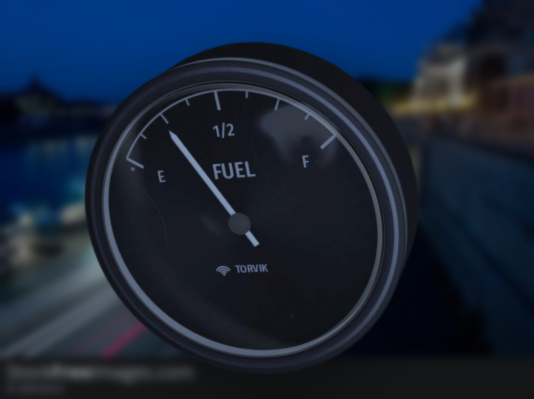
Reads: {"value": 0.25}
